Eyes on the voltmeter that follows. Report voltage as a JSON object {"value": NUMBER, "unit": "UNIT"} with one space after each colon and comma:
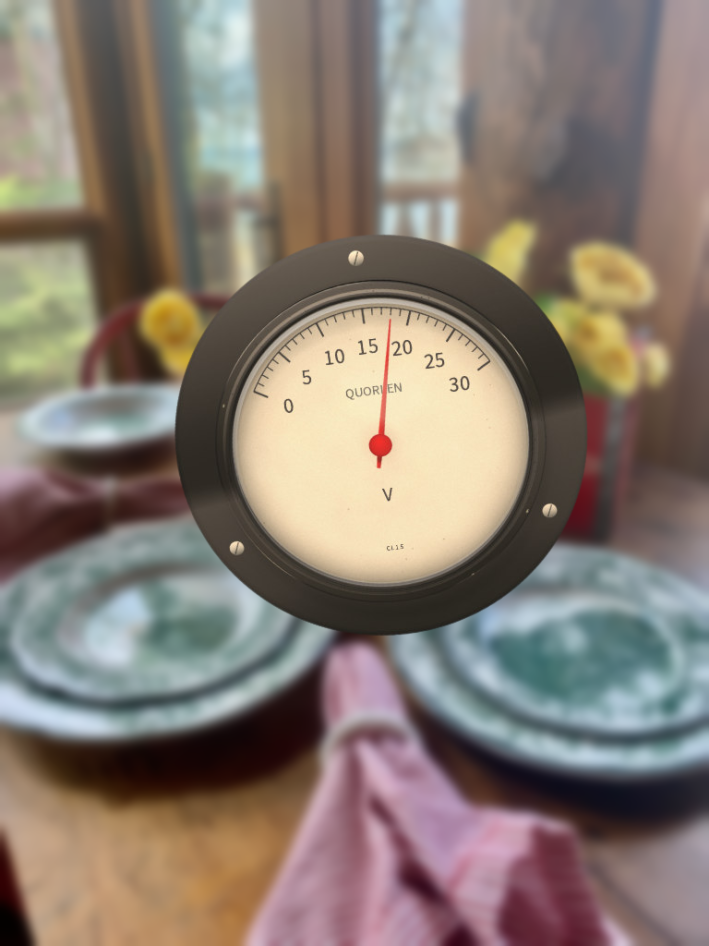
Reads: {"value": 18, "unit": "V"}
